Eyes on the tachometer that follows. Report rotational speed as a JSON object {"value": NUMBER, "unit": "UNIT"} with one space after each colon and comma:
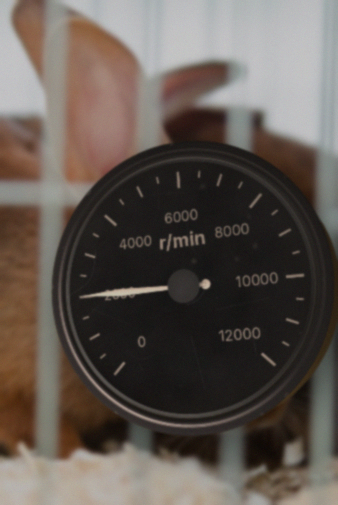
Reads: {"value": 2000, "unit": "rpm"}
